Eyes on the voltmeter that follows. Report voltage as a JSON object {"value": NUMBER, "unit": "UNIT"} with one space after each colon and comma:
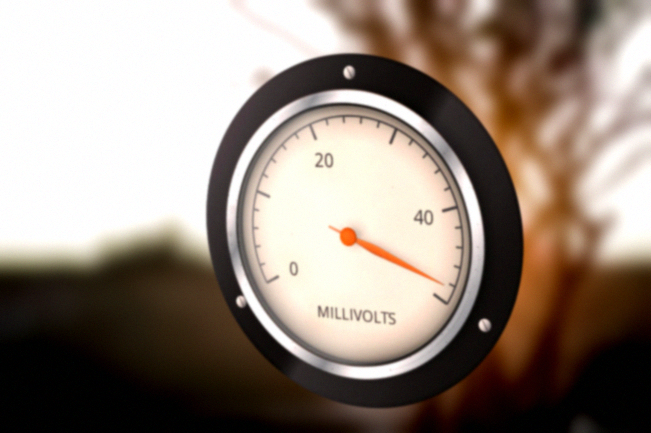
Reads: {"value": 48, "unit": "mV"}
